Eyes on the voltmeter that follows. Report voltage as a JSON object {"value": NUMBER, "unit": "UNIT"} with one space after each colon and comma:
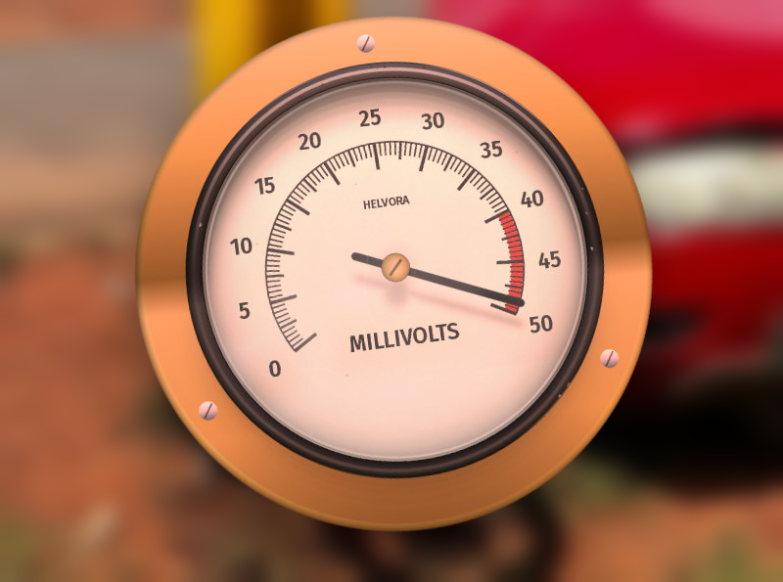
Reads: {"value": 49, "unit": "mV"}
